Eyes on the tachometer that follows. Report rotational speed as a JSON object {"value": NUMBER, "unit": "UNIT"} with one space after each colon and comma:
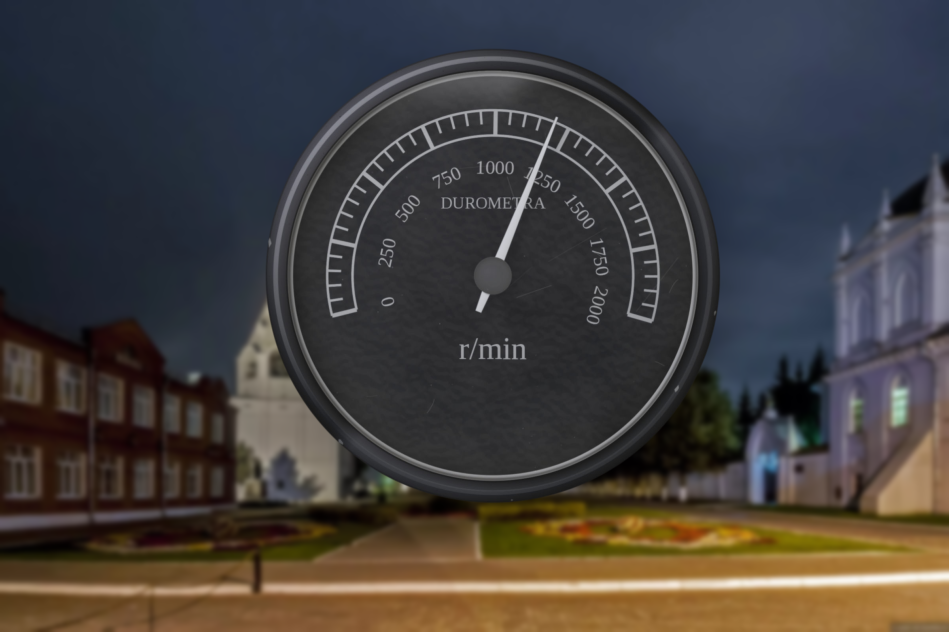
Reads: {"value": 1200, "unit": "rpm"}
